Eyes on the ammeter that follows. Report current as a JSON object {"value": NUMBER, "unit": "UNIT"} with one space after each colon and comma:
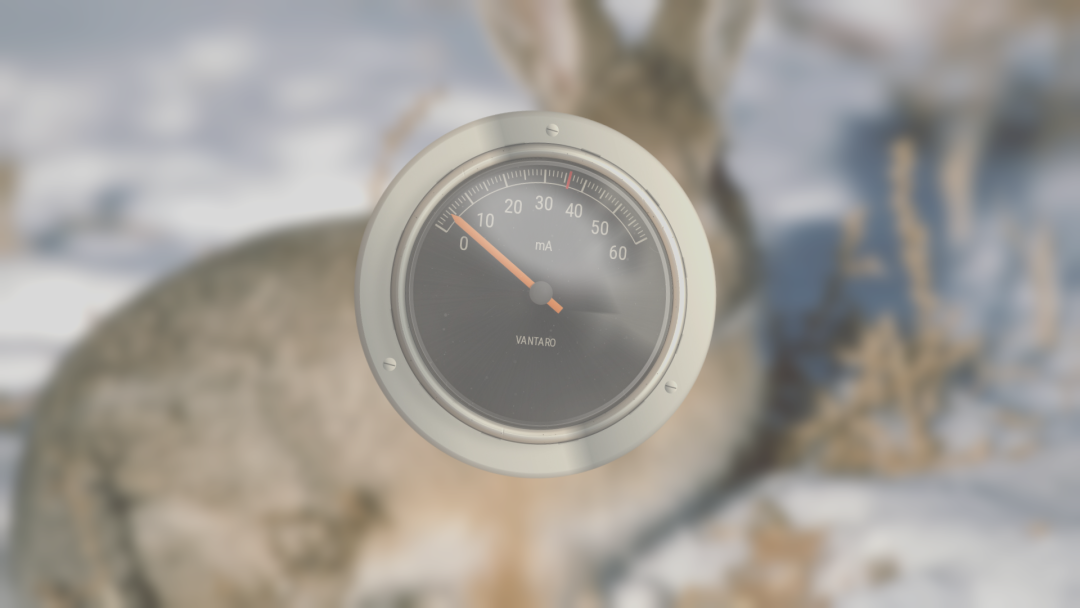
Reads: {"value": 4, "unit": "mA"}
